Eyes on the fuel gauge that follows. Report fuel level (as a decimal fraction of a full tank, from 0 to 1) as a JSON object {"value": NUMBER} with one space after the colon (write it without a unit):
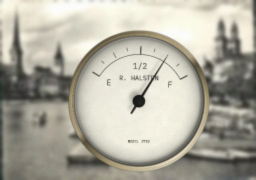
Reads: {"value": 0.75}
